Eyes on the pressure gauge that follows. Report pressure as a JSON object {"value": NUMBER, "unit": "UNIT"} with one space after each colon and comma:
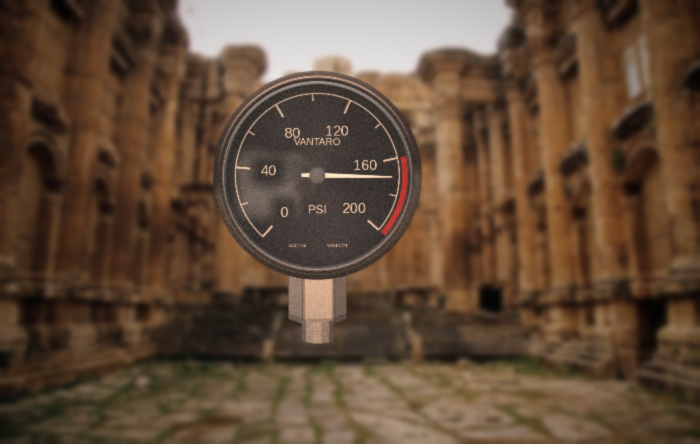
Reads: {"value": 170, "unit": "psi"}
